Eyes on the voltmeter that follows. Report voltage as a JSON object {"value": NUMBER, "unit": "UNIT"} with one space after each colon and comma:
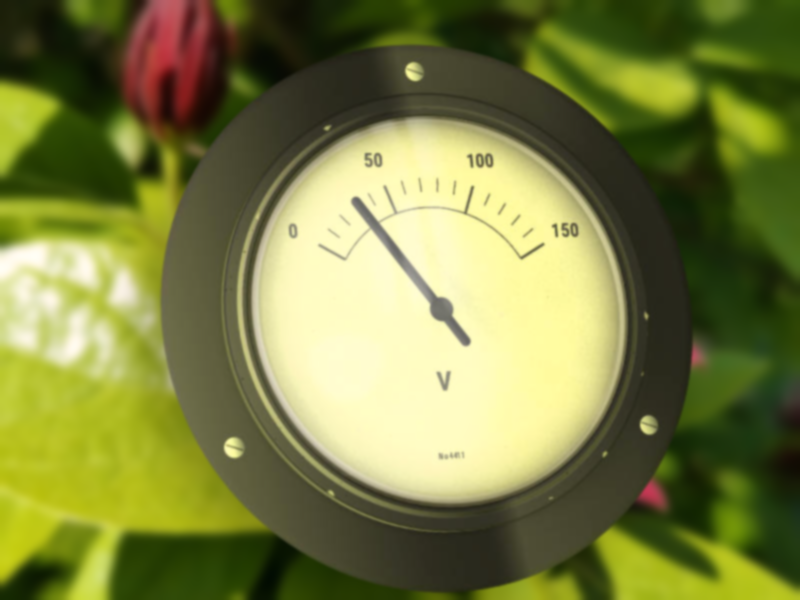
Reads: {"value": 30, "unit": "V"}
